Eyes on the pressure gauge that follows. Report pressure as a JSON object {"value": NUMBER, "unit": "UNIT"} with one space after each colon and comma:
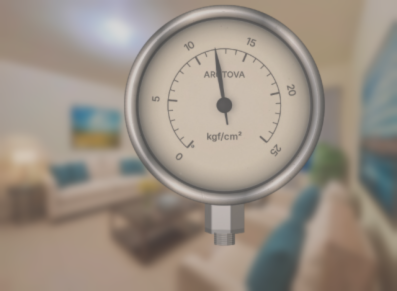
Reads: {"value": 12, "unit": "kg/cm²"}
